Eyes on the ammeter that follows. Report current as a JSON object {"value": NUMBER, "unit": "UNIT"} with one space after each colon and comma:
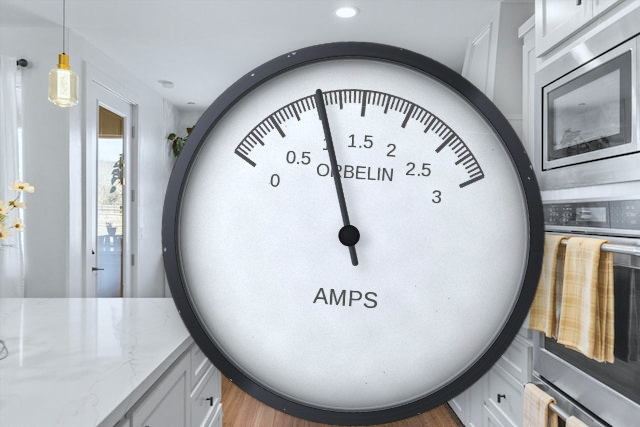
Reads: {"value": 1.05, "unit": "A"}
